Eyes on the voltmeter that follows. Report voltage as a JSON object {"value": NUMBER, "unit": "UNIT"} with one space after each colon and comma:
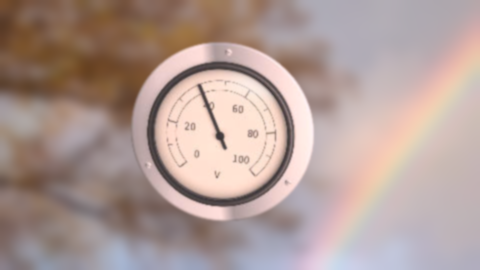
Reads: {"value": 40, "unit": "V"}
